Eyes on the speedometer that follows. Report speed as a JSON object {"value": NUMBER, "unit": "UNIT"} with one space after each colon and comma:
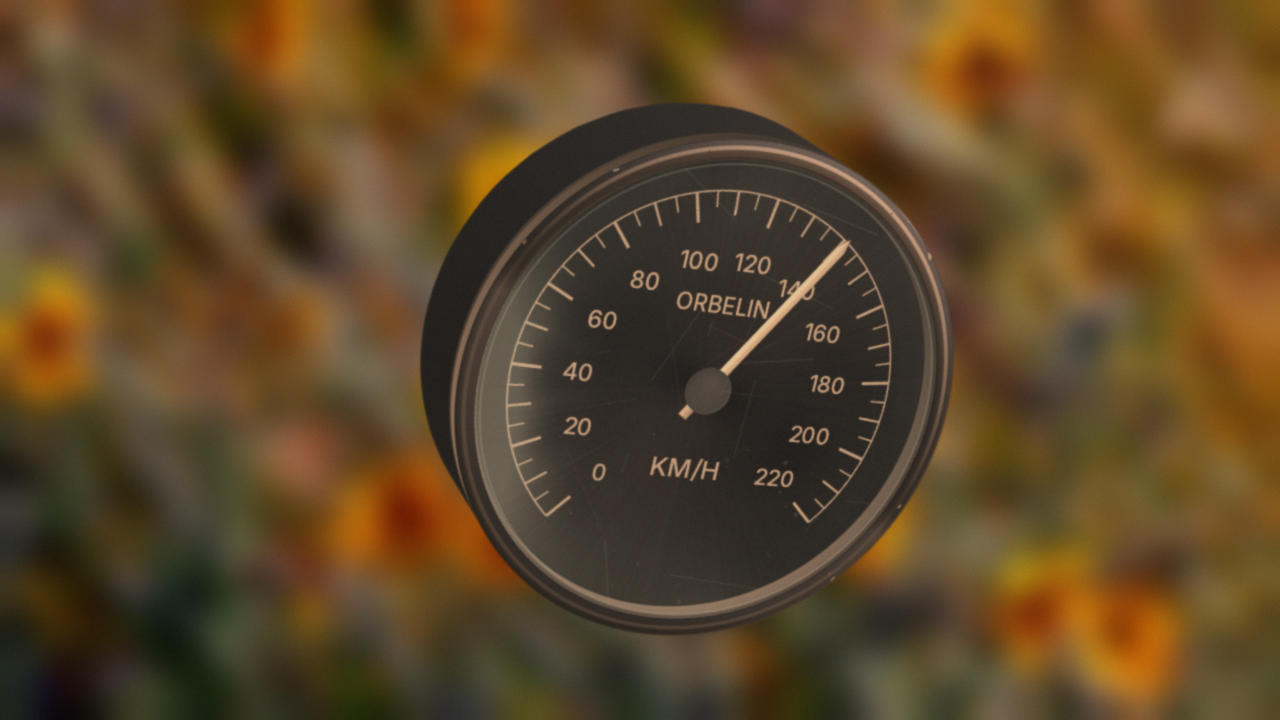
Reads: {"value": 140, "unit": "km/h"}
